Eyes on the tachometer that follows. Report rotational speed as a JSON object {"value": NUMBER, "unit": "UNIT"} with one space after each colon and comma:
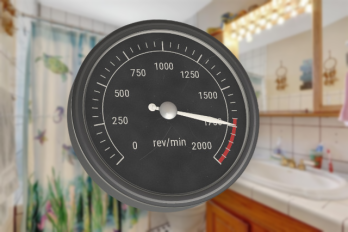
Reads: {"value": 1750, "unit": "rpm"}
